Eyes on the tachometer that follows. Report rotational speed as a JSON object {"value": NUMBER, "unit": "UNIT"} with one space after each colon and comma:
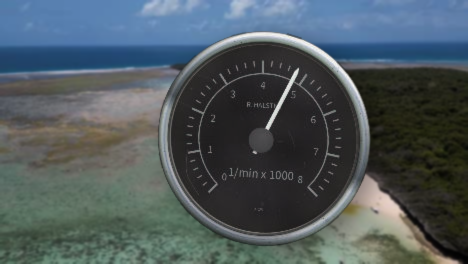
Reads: {"value": 4800, "unit": "rpm"}
